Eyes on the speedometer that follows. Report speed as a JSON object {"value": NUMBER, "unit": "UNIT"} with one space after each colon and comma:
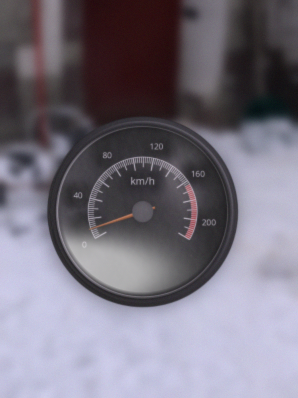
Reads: {"value": 10, "unit": "km/h"}
